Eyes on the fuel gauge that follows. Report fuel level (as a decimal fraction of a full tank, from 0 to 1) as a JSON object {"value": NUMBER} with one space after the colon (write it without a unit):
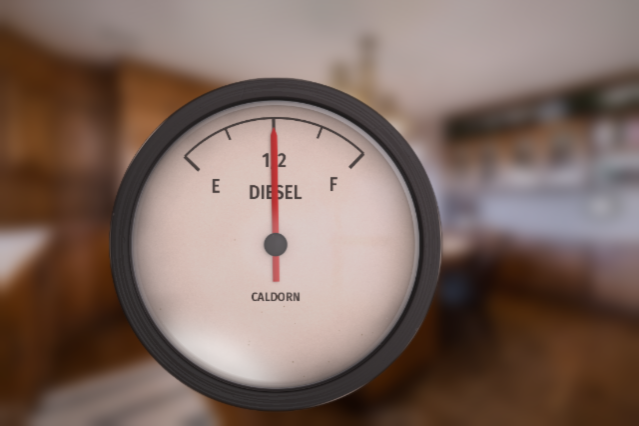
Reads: {"value": 0.5}
